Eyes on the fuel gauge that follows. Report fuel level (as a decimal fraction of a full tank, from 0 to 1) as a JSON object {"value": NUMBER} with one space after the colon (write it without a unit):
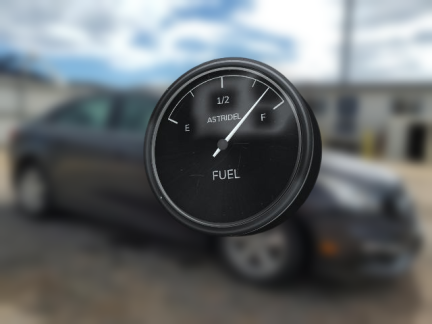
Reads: {"value": 0.875}
